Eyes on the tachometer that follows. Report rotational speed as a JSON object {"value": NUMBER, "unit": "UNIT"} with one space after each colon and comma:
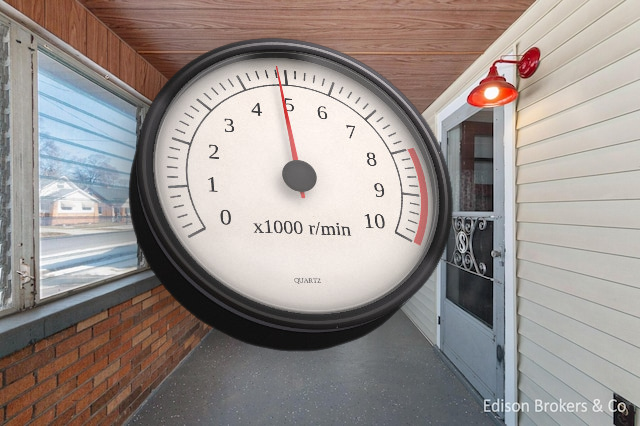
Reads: {"value": 4800, "unit": "rpm"}
